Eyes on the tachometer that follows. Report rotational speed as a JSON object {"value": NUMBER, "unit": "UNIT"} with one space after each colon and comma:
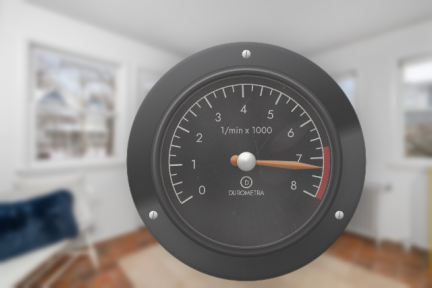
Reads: {"value": 7250, "unit": "rpm"}
